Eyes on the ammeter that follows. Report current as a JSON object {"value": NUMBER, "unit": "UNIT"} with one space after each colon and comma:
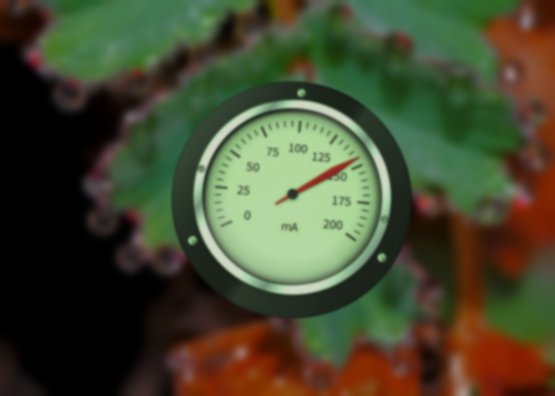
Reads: {"value": 145, "unit": "mA"}
